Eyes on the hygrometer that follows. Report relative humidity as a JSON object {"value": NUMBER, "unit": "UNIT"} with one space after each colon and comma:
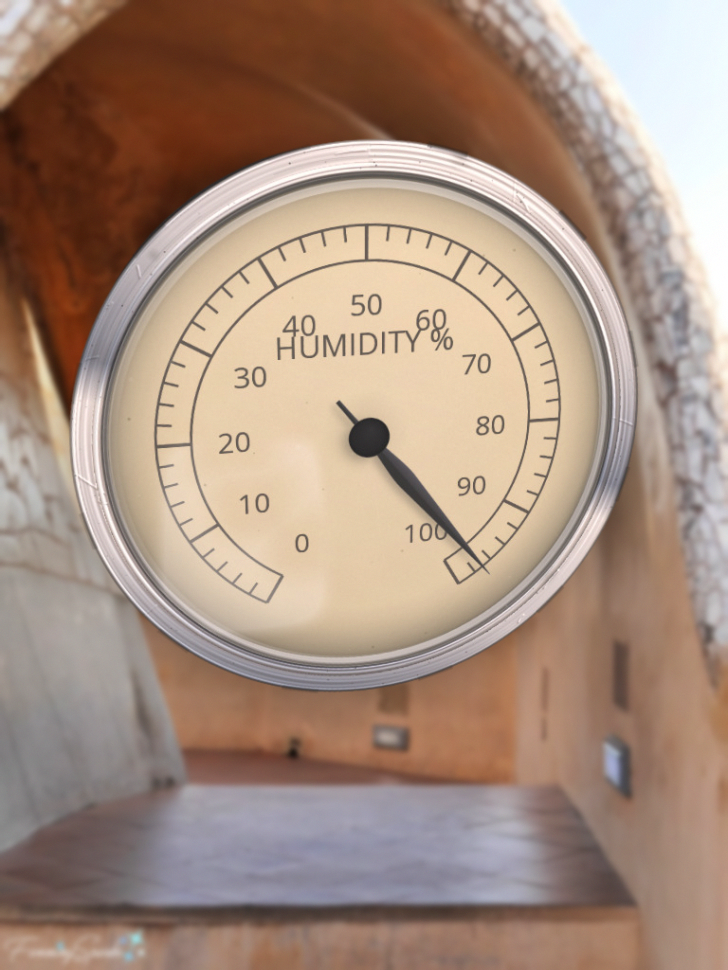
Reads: {"value": 97, "unit": "%"}
